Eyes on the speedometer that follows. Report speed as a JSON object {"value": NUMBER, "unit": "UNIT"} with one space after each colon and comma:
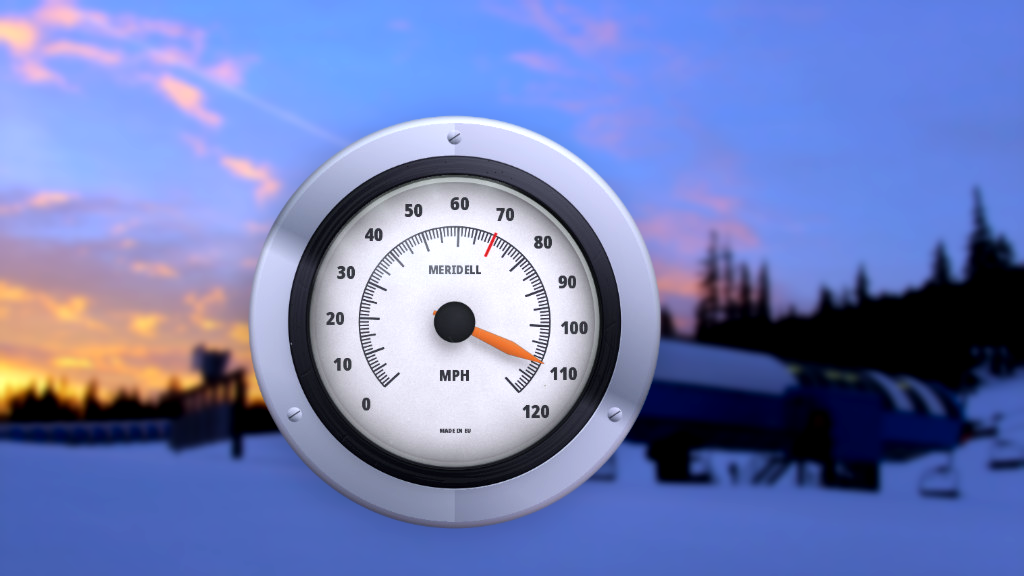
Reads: {"value": 110, "unit": "mph"}
